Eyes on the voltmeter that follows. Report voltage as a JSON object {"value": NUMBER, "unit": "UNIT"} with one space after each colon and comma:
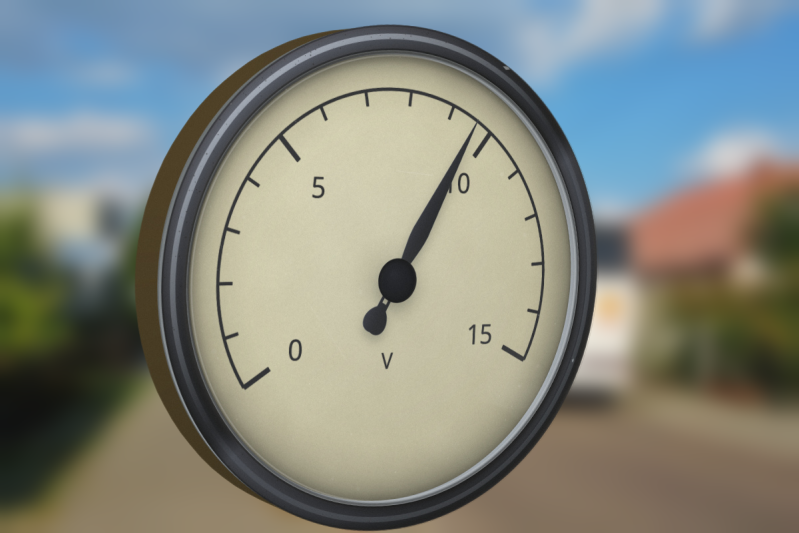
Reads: {"value": 9.5, "unit": "V"}
